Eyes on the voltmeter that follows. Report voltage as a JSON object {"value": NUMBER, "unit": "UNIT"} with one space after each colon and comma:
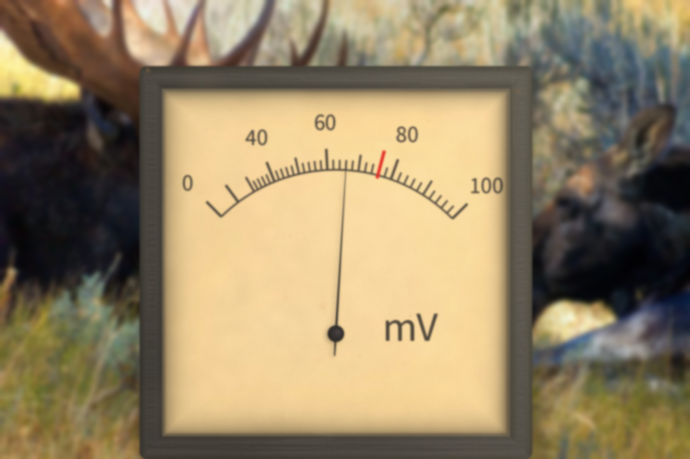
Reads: {"value": 66, "unit": "mV"}
